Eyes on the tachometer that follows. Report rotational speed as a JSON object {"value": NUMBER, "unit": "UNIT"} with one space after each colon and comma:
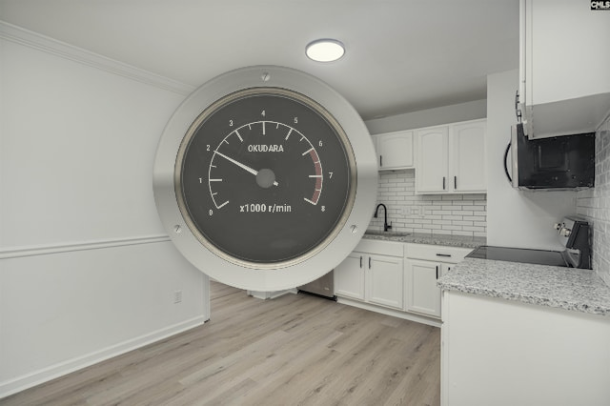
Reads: {"value": 2000, "unit": "rpm"}
